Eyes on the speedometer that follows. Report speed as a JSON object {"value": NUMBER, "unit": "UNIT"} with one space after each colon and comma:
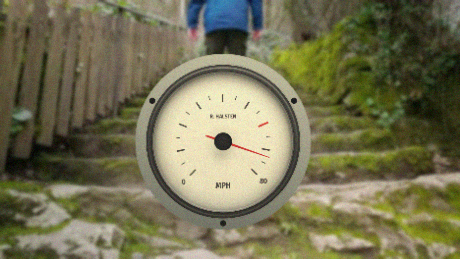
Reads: {"value": 72.5, "unit": "mph"}
